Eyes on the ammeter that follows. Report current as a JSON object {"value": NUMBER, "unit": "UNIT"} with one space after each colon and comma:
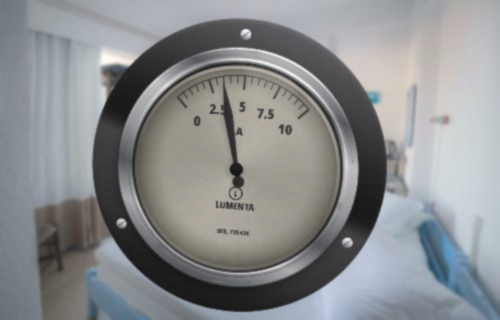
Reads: {"value": 3.5, "unit": "A"}
